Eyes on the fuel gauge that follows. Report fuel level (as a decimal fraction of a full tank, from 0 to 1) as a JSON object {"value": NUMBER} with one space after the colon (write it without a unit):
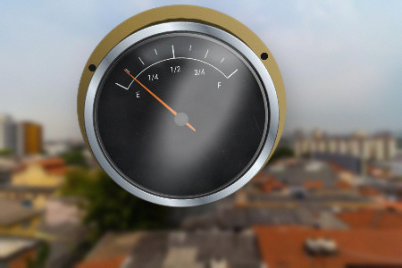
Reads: {"value": 0.125}
